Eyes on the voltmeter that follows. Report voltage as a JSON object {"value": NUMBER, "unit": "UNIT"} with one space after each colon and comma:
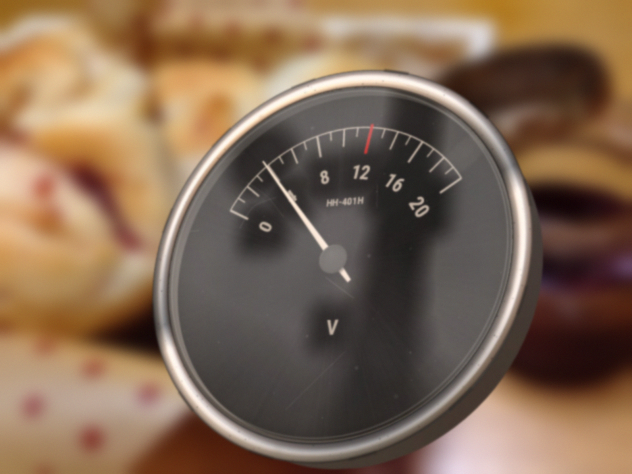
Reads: {"value": 4, "unit": "V"}
